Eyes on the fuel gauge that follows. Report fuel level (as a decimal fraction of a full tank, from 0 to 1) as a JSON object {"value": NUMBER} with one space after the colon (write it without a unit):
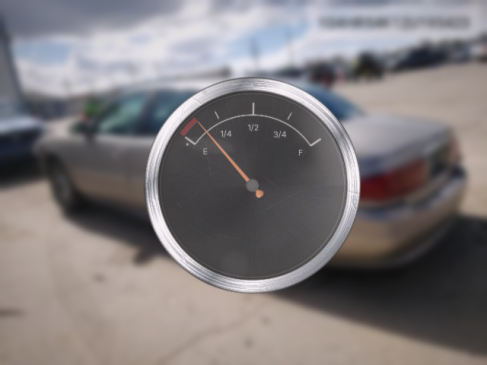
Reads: {"value": 0.125}
